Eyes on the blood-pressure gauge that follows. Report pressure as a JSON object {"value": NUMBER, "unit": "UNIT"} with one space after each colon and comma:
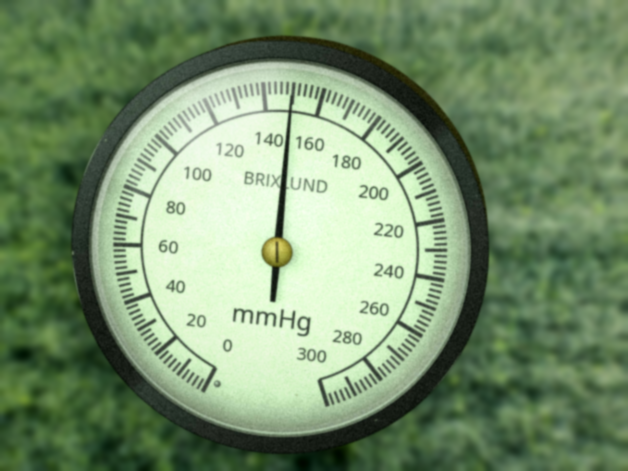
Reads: {"value": 150, "unit": "mmHg"}
